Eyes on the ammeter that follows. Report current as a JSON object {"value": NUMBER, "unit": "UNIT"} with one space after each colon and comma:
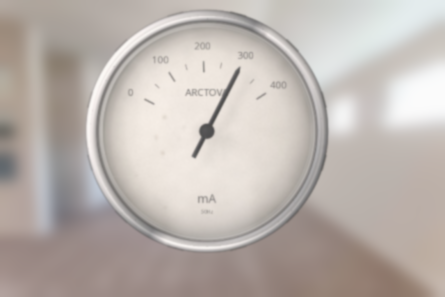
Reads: {"value": 300, "unit": "mA"}
